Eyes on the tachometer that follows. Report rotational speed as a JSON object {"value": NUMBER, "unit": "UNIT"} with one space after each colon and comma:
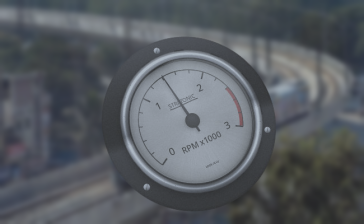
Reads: {"value": 1400, "unit": "rpm"}
